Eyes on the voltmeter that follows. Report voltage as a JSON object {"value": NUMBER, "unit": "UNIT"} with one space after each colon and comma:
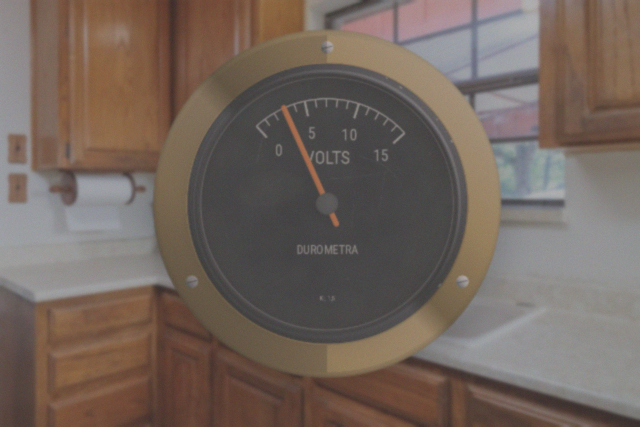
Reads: {"value": 3, "unit": "V"}
